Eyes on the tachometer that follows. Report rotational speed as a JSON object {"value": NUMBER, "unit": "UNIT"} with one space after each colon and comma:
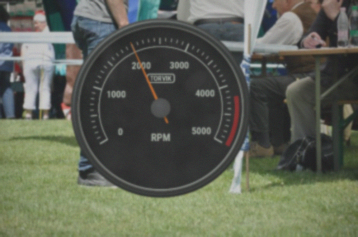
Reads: {"value": 2000, "unit": "rpm"}
